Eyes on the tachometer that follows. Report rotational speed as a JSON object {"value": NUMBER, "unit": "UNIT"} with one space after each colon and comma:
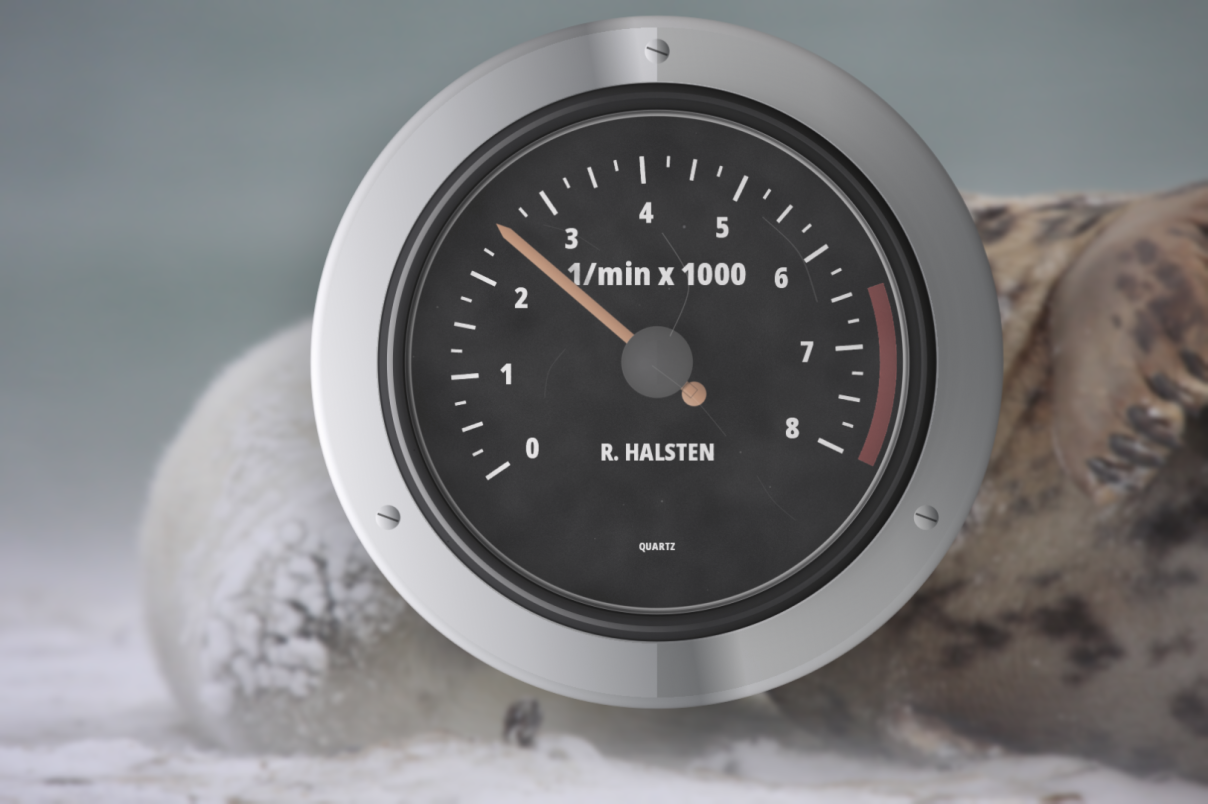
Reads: {"value": 2500, "unit": "rpm"}
